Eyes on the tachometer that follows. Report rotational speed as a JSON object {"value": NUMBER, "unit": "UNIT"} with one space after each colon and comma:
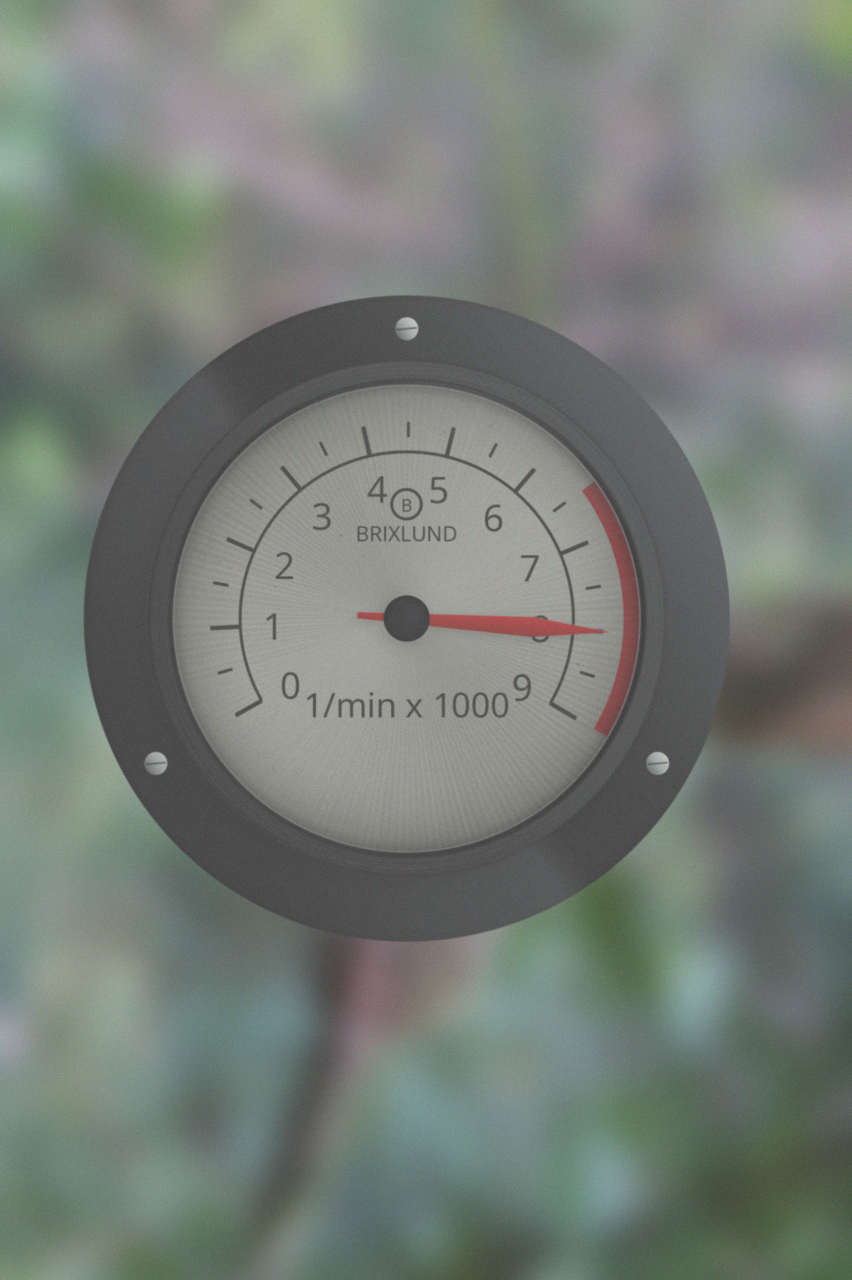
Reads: {"value": 8000, "unit": "rpm"}
